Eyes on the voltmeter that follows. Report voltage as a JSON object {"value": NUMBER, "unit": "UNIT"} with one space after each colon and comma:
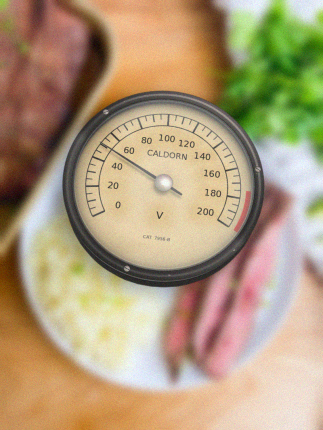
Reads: {"value": 50, "unit": "V"}
